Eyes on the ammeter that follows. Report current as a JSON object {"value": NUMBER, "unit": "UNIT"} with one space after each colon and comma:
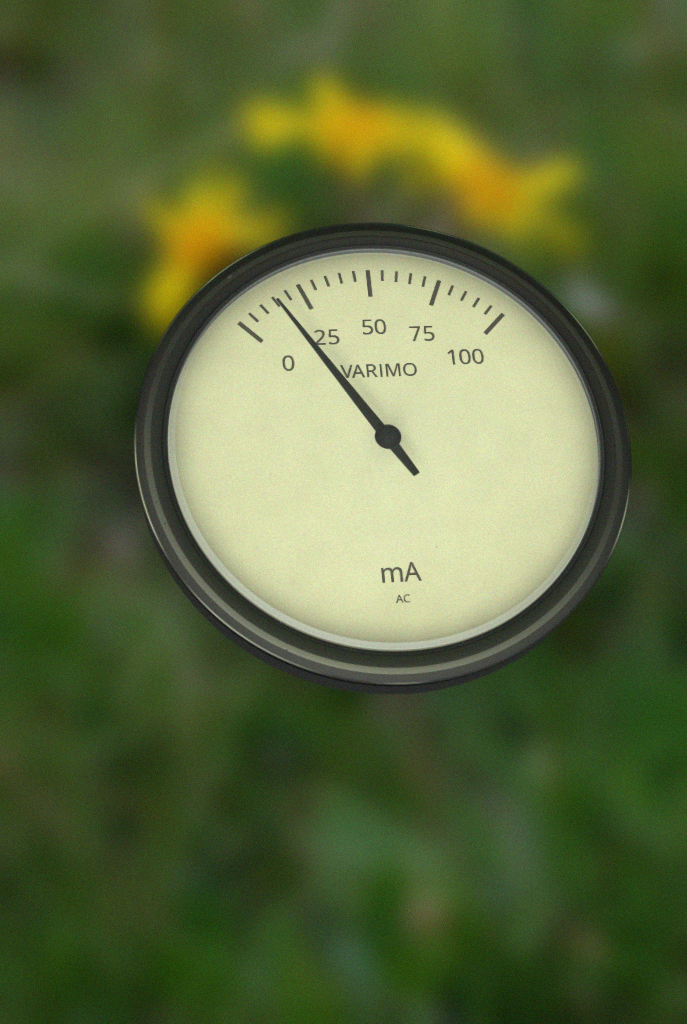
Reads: {"value": 15, "unit": "mA"}
